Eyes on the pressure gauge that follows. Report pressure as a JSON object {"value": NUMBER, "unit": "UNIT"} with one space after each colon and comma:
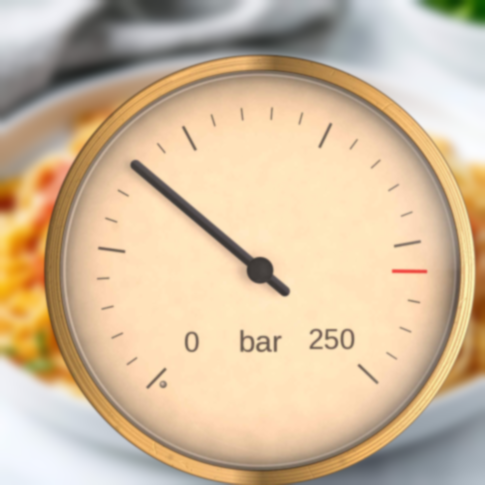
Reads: {"value": 80, "unit": "bar"}
